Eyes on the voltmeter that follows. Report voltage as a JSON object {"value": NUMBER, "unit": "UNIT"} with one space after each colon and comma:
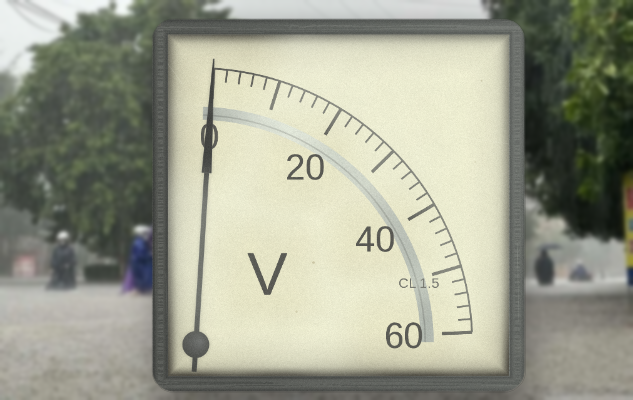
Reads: {"value": 0, "unit": "V"}
